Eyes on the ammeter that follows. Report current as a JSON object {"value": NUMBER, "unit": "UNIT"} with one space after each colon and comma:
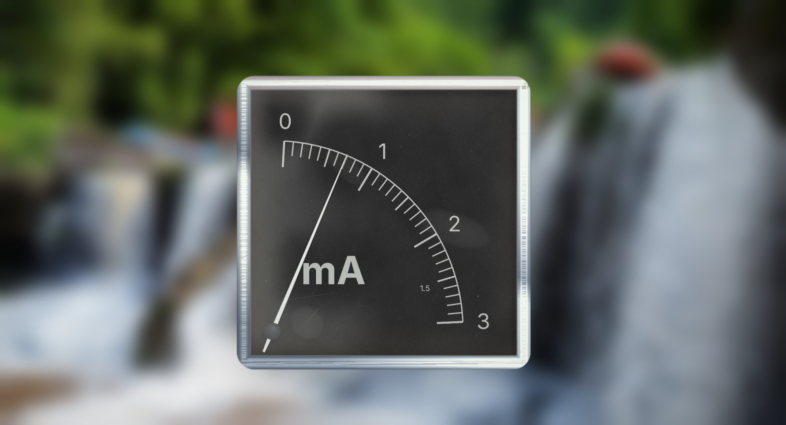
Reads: {"value": 0.7, "unit": "mA"}
